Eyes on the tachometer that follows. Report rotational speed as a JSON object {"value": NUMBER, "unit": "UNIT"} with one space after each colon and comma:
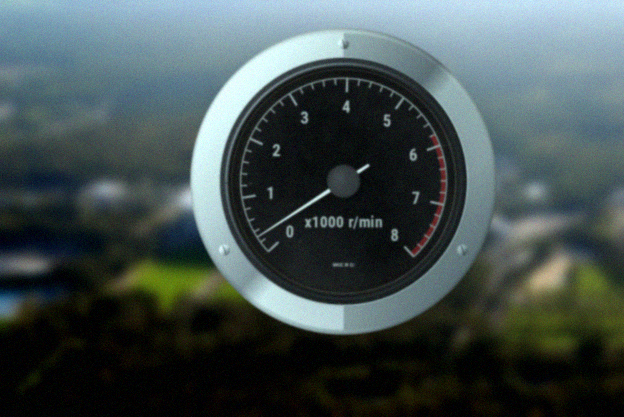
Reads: {"value": 300, "unit": "rpm"}
